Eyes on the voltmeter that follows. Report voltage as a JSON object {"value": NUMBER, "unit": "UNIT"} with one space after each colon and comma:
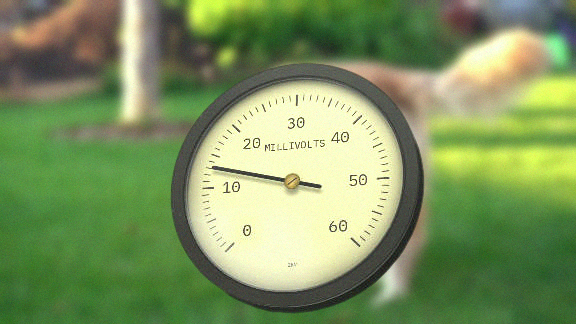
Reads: {"value": 13, "unit": "mV"}
